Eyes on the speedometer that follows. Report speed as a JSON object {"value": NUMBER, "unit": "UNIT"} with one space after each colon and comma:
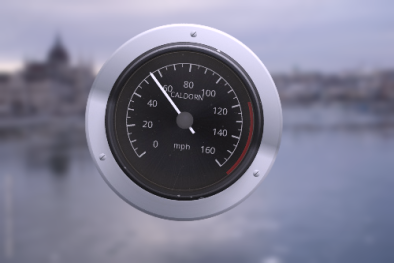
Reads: {"value": 55, "unit": "mph"}
